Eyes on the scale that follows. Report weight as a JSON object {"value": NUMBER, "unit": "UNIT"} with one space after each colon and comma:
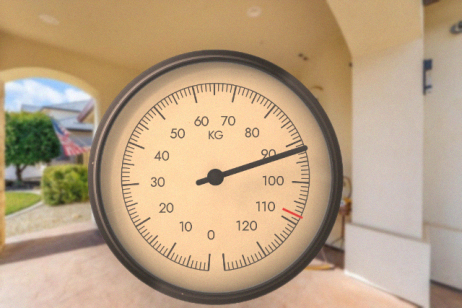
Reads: {"value": 92, "unit": "kg"}
